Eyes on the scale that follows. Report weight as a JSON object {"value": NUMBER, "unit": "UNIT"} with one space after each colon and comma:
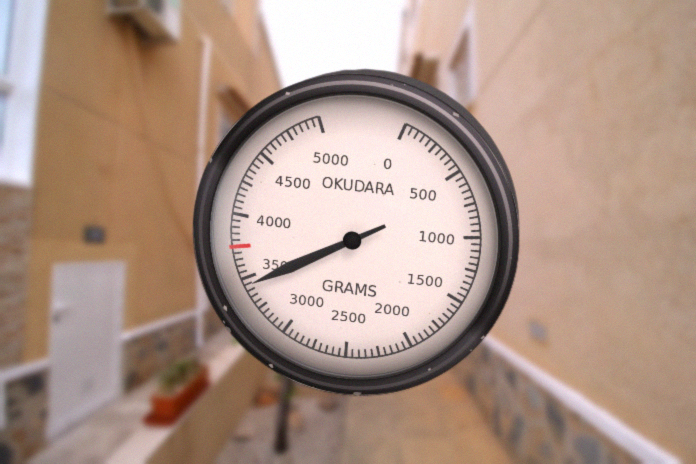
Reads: {"value": 3450, "unit": "g"}
